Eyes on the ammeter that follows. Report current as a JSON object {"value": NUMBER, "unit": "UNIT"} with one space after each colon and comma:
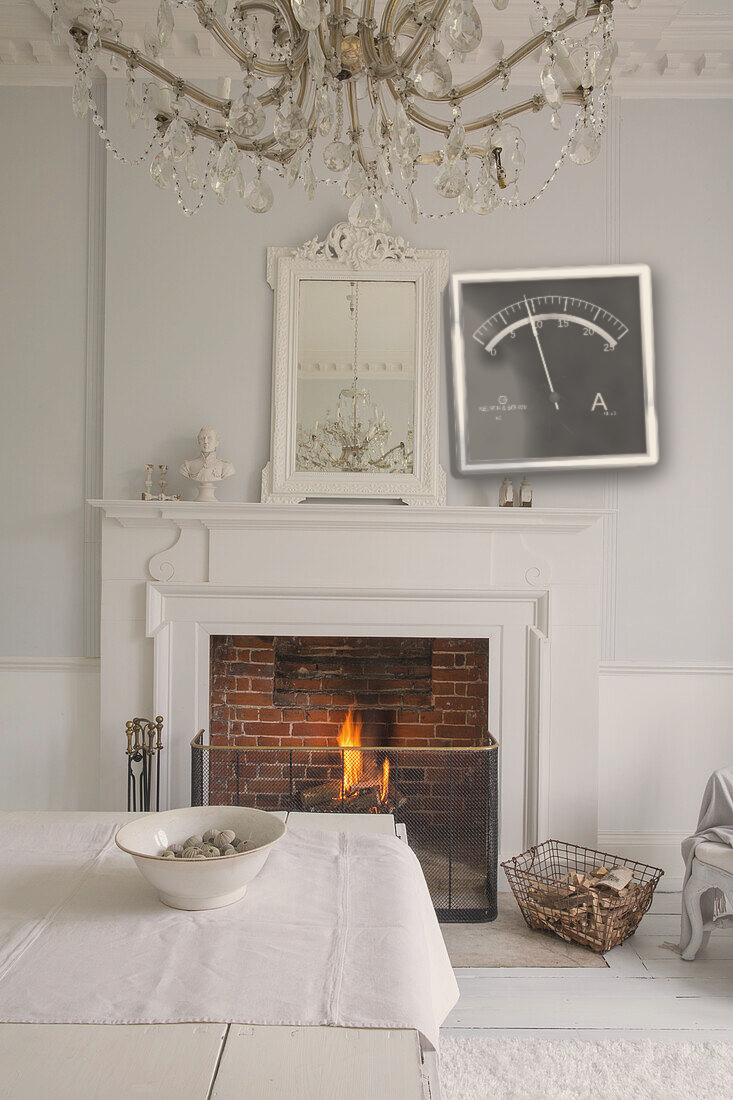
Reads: {"value": 9, "unit": "A"}
